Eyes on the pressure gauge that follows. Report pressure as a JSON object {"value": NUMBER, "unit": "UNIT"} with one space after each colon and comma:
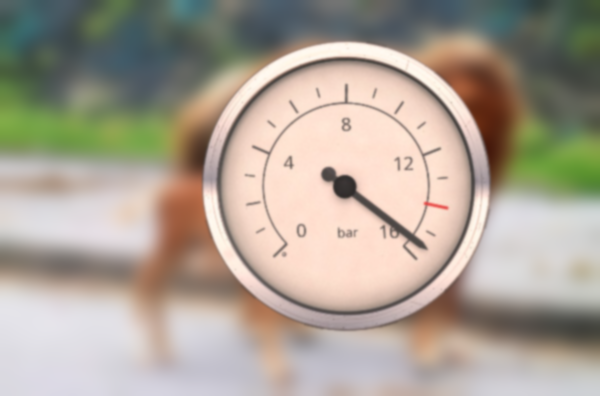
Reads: {"value": 15.5, "unit": "bar"}
